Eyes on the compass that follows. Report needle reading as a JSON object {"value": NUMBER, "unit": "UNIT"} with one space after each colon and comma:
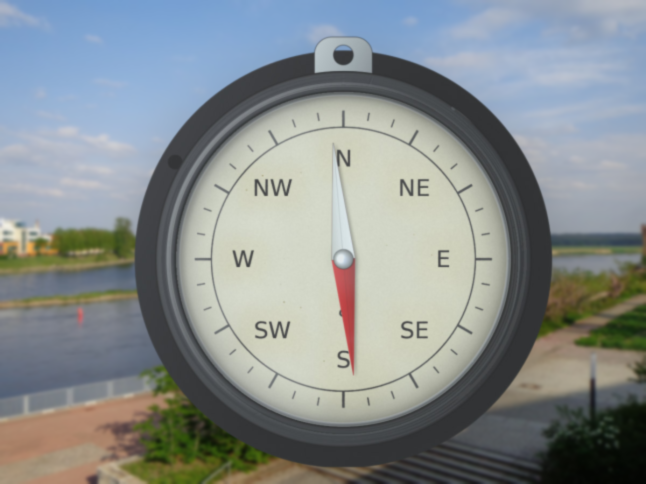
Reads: {"value": 175, "unit": "°"}
